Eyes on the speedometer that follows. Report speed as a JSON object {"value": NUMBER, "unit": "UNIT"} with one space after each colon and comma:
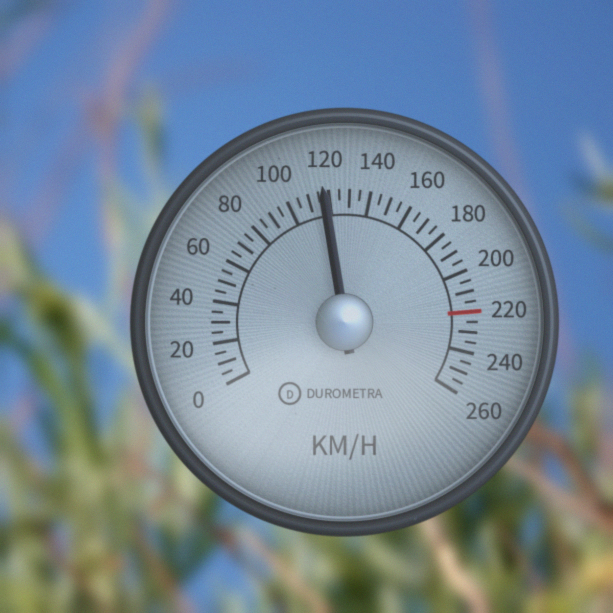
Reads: {"value": 117.5, "unit": "km/h"}
